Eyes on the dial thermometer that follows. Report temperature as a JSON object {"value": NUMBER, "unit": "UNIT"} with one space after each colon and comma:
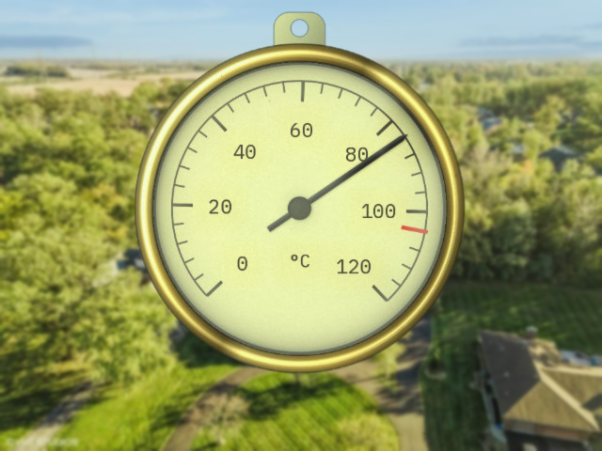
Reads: {"value": 84, "unit": "°C"}
